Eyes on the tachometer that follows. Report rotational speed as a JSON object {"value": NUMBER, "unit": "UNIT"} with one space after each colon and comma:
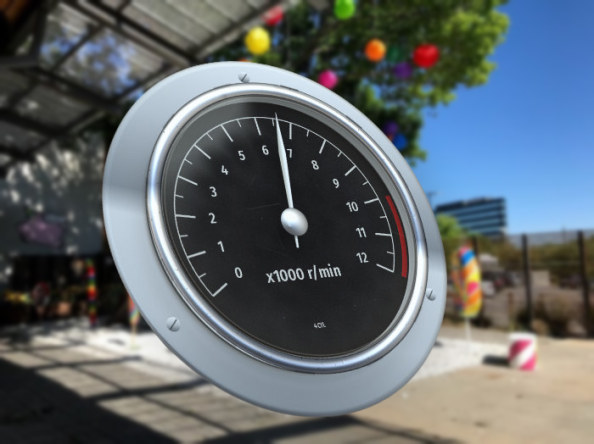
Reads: {"value": 6500, "unit": "rpm"}
